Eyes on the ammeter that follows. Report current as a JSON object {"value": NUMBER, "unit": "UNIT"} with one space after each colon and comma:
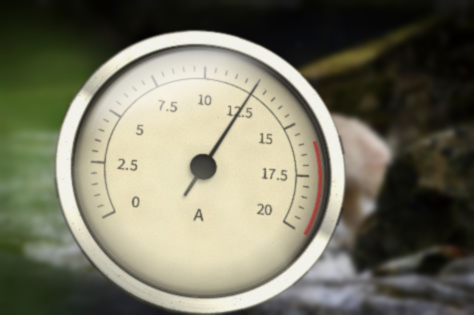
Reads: {"value": 12.5, "unit": "A"}
